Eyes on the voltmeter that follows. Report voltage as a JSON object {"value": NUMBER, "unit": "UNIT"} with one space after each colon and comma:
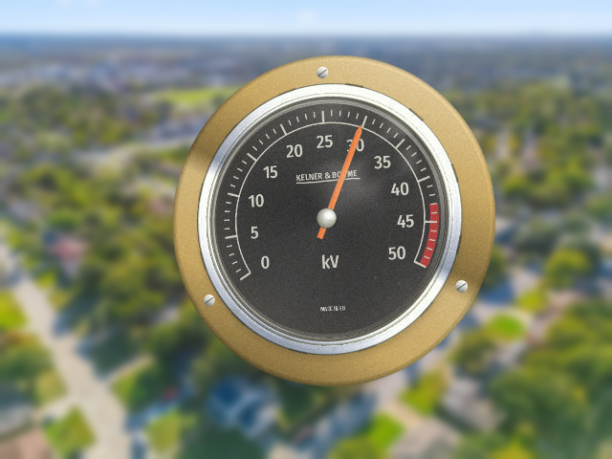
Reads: {"value": 30, "unit": "kV"}
